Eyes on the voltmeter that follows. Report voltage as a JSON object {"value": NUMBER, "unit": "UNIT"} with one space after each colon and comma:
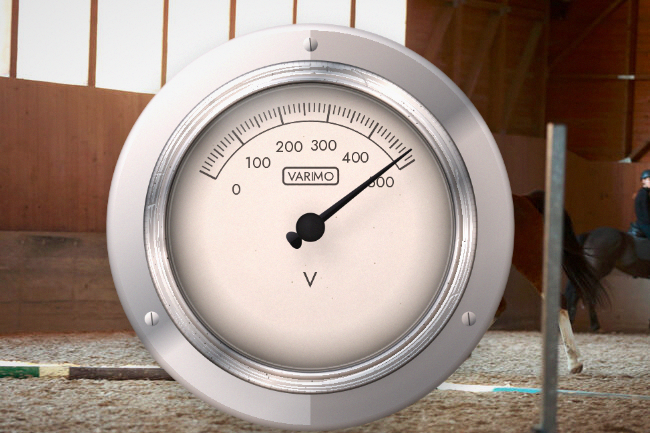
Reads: {"value": 480, "unit": "V"}
